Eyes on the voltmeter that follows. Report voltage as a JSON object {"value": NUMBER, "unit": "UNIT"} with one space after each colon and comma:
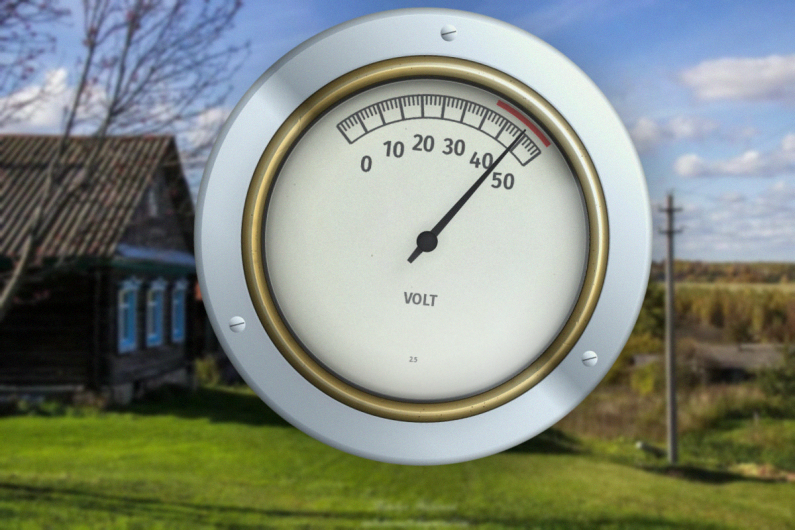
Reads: {"value": 44, "unit": "V"}
